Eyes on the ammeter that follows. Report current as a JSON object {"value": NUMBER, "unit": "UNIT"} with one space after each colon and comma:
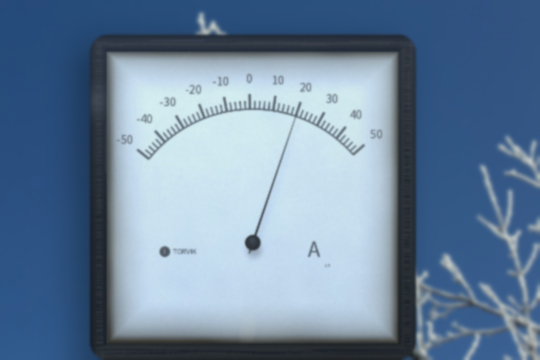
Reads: {"value": 20, "unit": "A"}
